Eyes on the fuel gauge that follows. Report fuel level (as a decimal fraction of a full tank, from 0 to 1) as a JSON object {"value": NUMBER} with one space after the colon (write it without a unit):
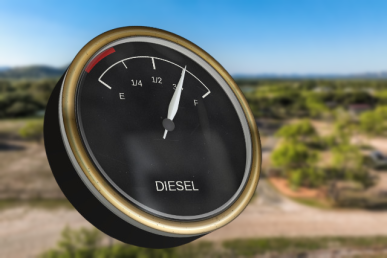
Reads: {"value": 0.75}
